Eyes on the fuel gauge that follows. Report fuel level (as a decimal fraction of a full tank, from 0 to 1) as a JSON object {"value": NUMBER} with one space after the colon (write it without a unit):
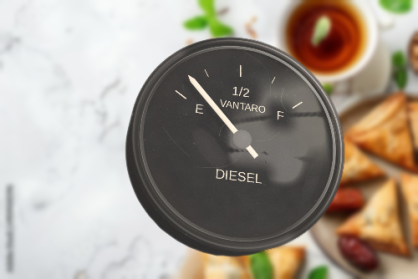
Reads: {"value": 0.125}
